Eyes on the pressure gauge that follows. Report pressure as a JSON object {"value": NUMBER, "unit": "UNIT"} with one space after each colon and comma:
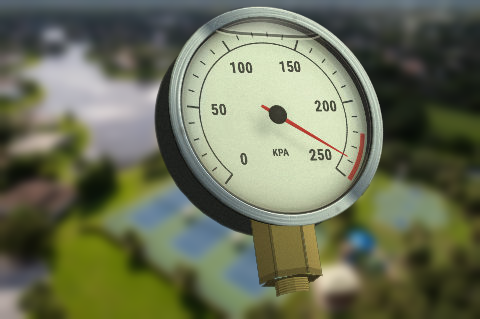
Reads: {"value": 240, "unit": "kPa"}
